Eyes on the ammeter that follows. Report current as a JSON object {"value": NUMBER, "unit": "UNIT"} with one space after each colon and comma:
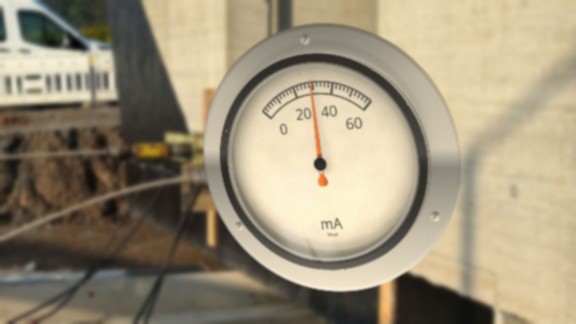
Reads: {"value": 30, "unit": "mA"}
